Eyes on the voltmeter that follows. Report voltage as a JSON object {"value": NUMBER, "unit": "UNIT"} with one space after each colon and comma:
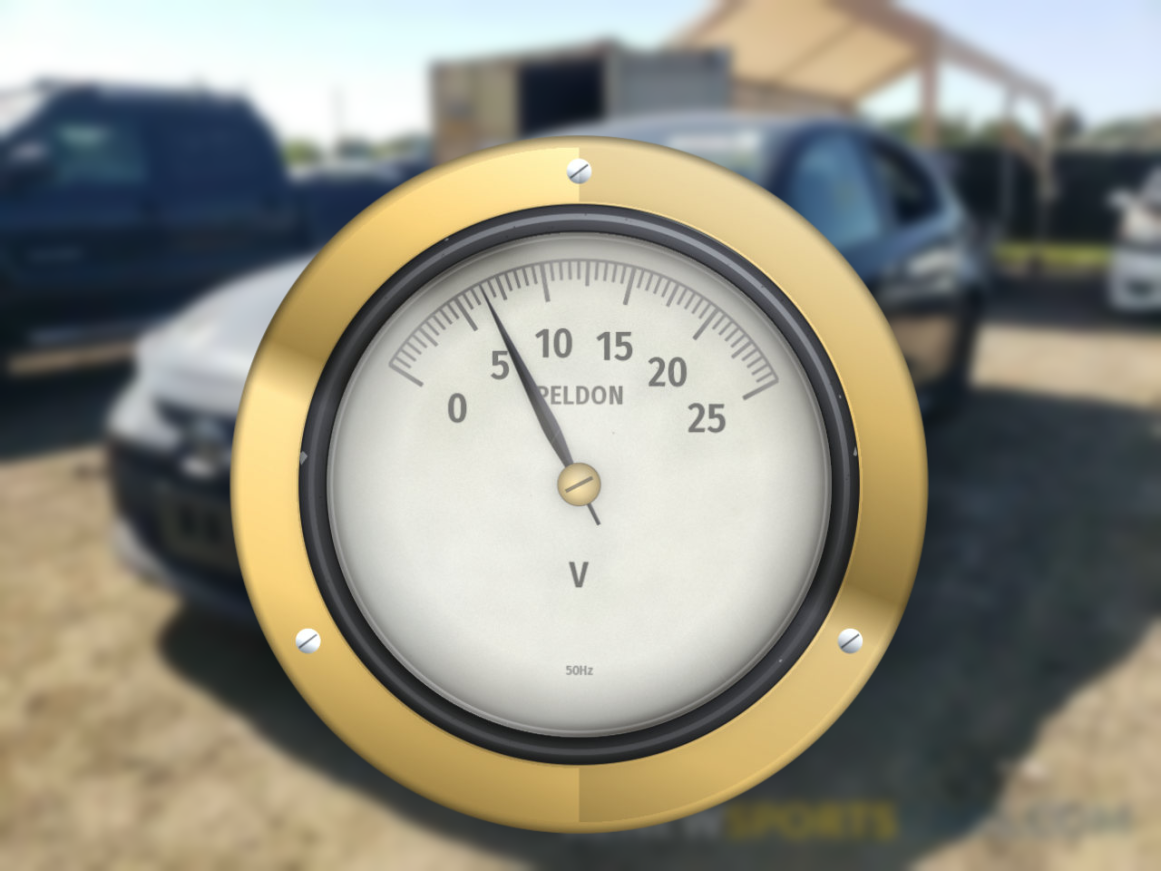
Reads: {"value": 6.5, "unit": "V"}
